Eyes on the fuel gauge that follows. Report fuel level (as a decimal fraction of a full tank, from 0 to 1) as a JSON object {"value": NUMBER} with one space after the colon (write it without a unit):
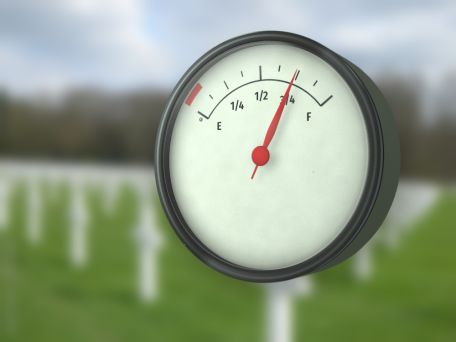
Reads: {"value": 0.75}
